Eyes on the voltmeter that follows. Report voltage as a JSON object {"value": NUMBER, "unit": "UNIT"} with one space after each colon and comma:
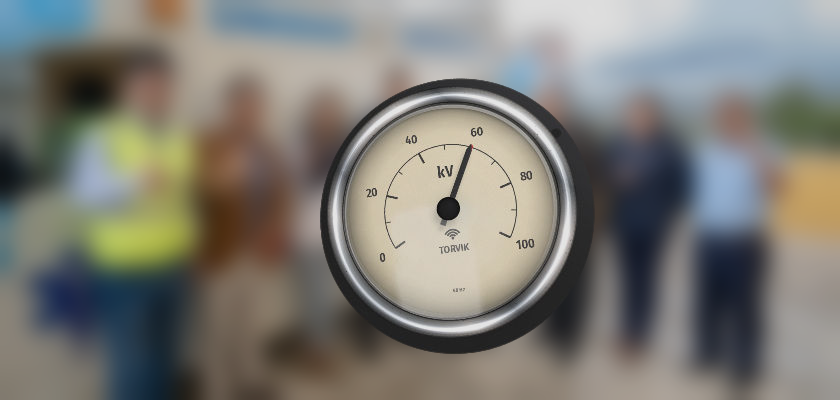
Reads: {"value": 60, "unit": "kV"}
